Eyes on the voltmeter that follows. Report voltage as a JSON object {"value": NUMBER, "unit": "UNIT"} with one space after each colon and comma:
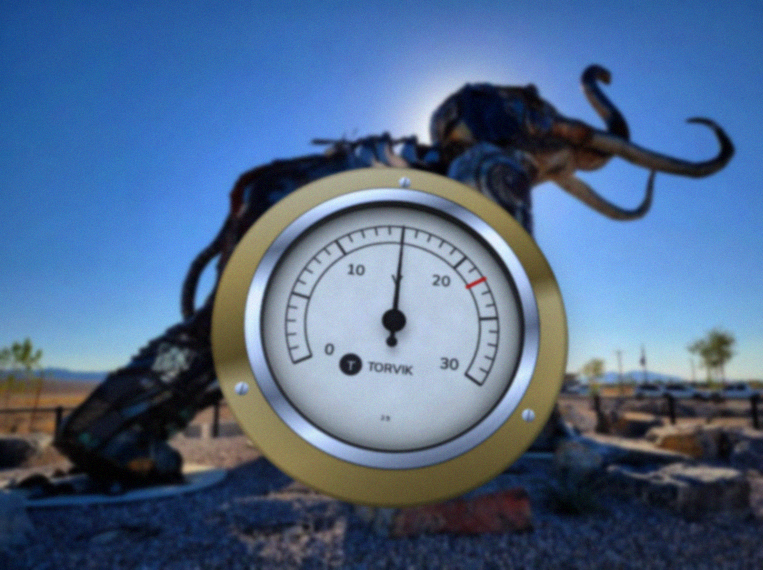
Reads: {"value": 15, "unit": "V"}
